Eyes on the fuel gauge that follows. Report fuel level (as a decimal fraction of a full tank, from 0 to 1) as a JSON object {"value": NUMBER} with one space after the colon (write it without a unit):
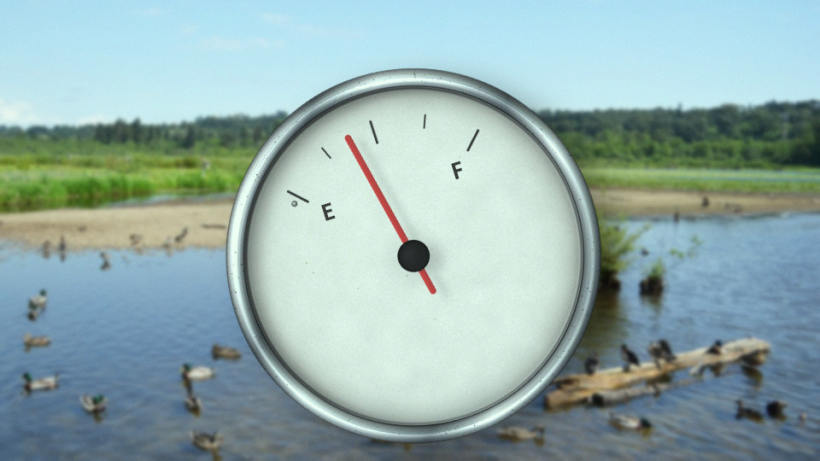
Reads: {"value": 0.375}
